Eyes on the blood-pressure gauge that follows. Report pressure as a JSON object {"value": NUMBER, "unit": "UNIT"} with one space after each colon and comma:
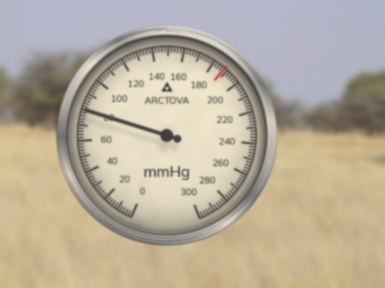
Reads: {"value": 80, "unit": "mmHg"}
